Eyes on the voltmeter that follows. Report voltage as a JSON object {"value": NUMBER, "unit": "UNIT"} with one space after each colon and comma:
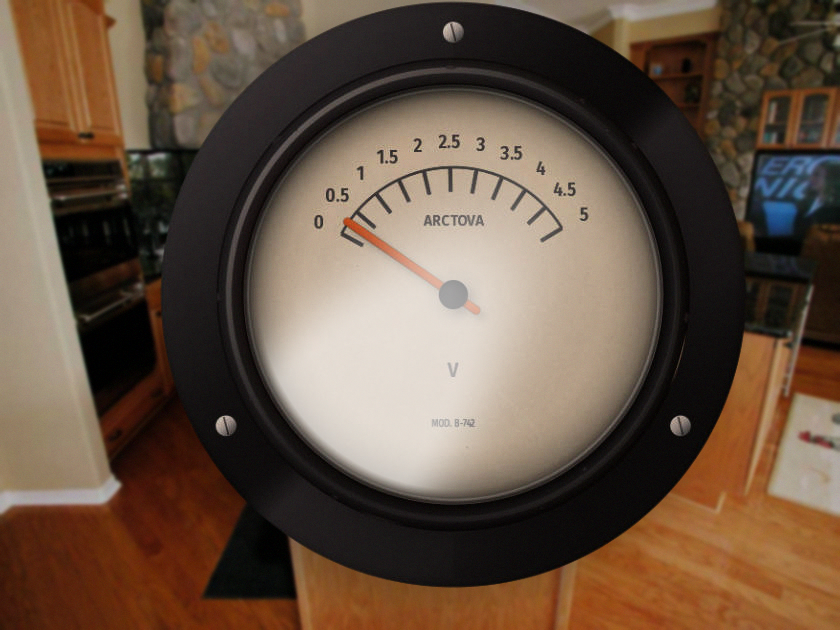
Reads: {"value": 0.25, "unit": "V"}
